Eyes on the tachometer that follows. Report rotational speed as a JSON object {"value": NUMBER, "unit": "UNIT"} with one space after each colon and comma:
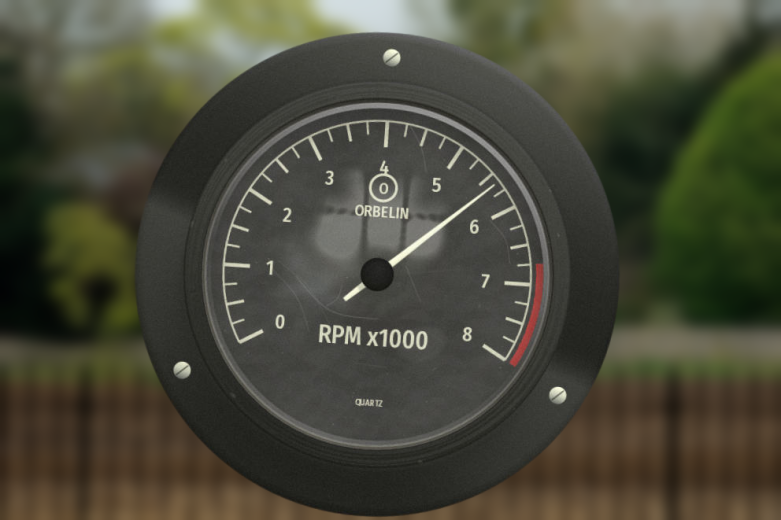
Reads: {"value": 5625, "unit": "rpm"}
